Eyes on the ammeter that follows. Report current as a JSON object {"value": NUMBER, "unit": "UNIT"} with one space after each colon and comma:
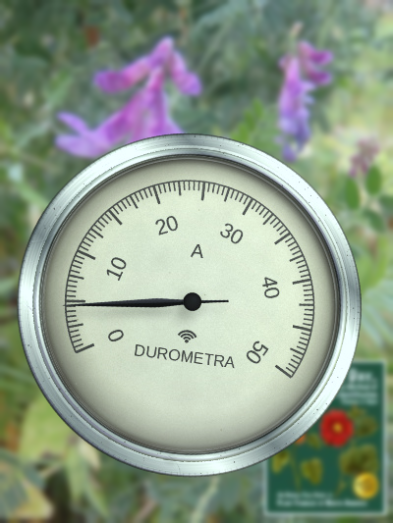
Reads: {"value": 4.5, "unit": "A"}
